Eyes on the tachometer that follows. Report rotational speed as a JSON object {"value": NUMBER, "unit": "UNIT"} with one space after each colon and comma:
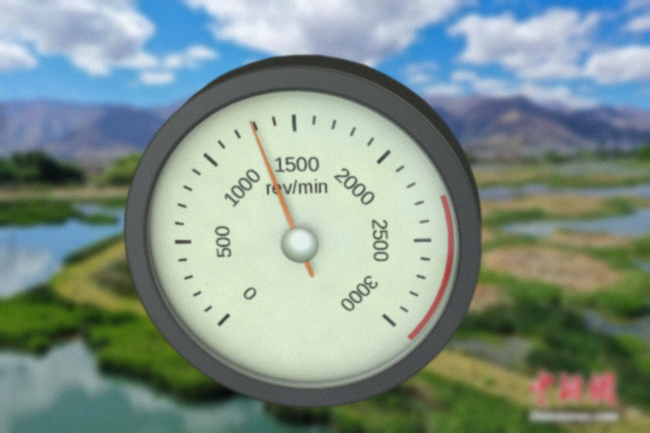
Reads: {"value": 1300, "unit": "rpm"}
